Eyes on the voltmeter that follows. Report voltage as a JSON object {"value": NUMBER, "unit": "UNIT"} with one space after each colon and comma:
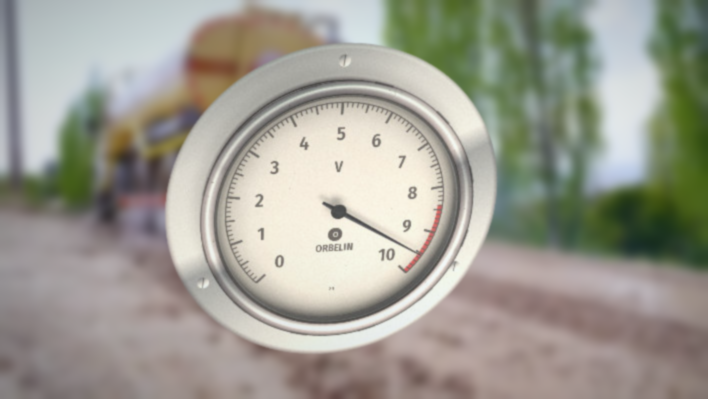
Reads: {"value": 9.5, "unit": "V"}
